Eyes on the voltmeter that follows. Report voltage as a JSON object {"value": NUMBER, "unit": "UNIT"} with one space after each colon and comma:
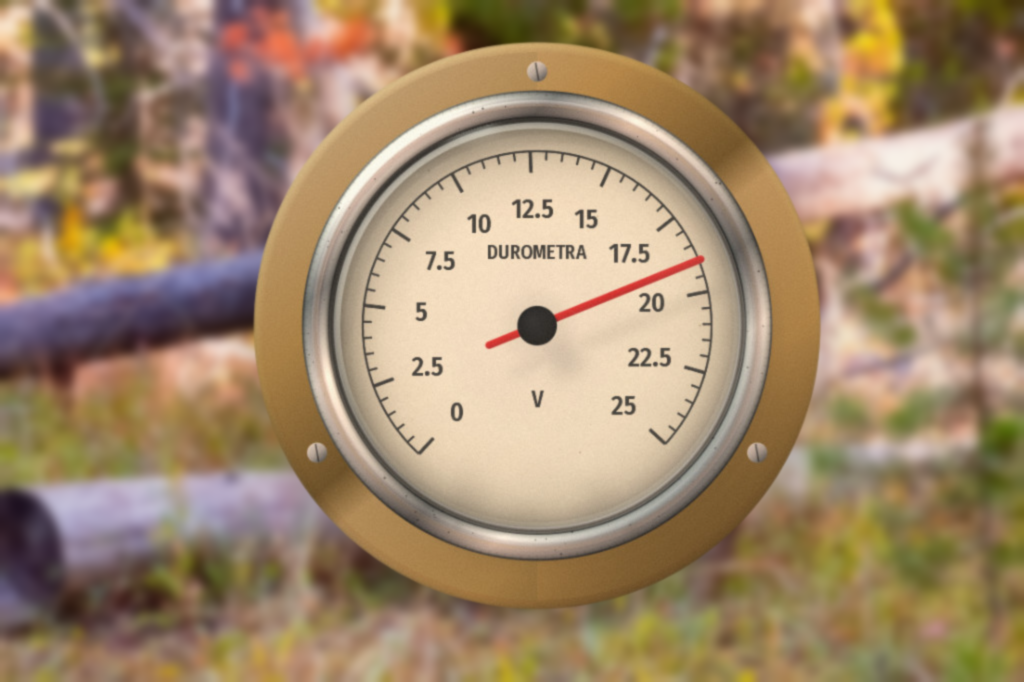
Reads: {"value": 19, "unit": "V"}
